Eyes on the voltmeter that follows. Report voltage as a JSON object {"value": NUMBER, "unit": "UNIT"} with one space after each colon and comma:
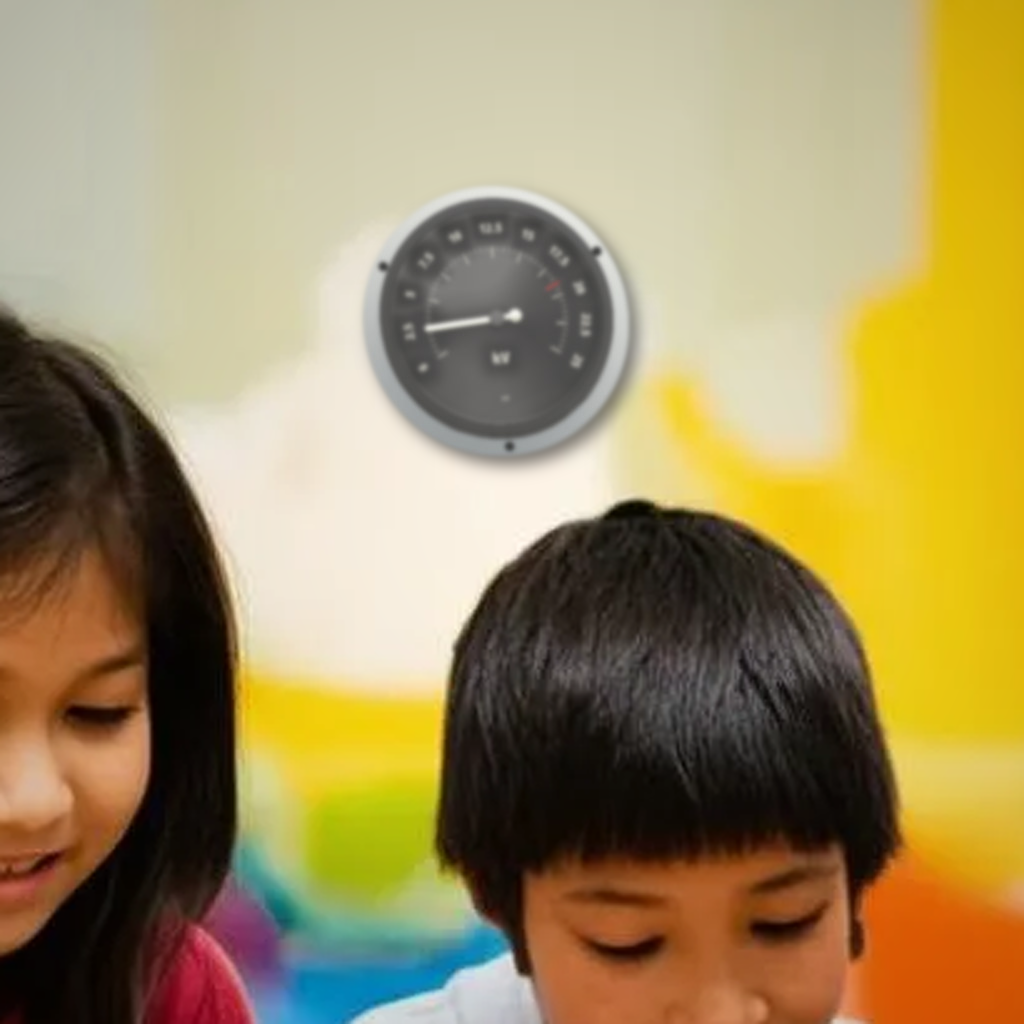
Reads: {"value": 2.5, "unit": "kV"}
